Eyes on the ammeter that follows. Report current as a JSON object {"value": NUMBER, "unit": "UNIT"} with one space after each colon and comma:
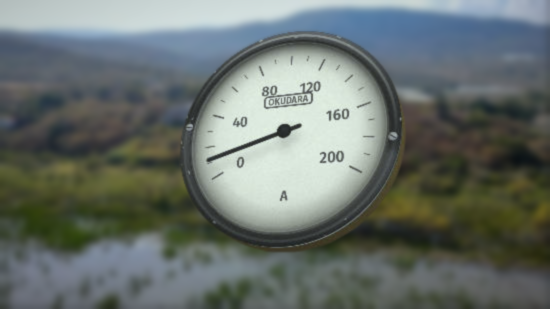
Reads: {"value": 10, "unit": "A"}
